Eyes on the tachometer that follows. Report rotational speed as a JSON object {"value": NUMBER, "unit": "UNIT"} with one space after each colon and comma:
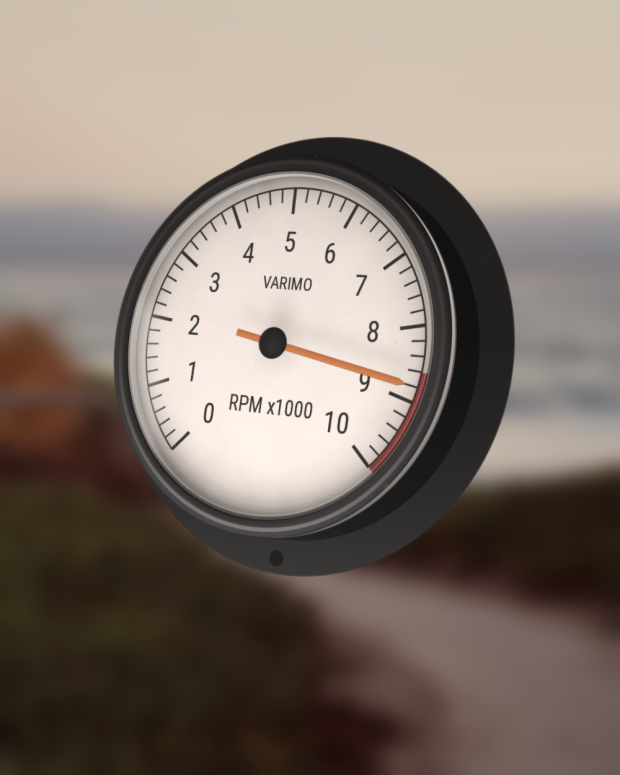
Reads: {"value": 8800, "unit": "rpm"}
